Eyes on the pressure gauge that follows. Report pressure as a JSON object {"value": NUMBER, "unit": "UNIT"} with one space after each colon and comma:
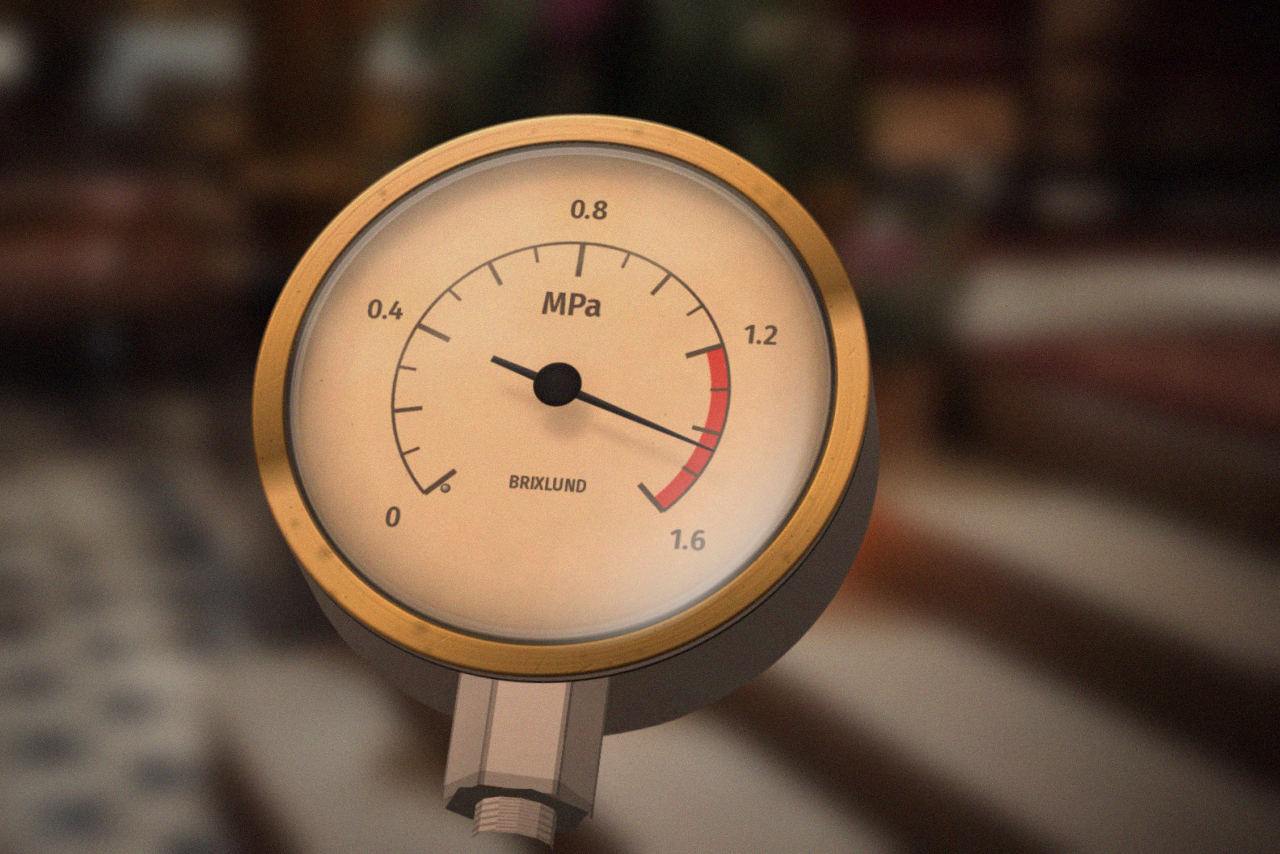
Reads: {"value": 1.45, "unit": "MPa"}
